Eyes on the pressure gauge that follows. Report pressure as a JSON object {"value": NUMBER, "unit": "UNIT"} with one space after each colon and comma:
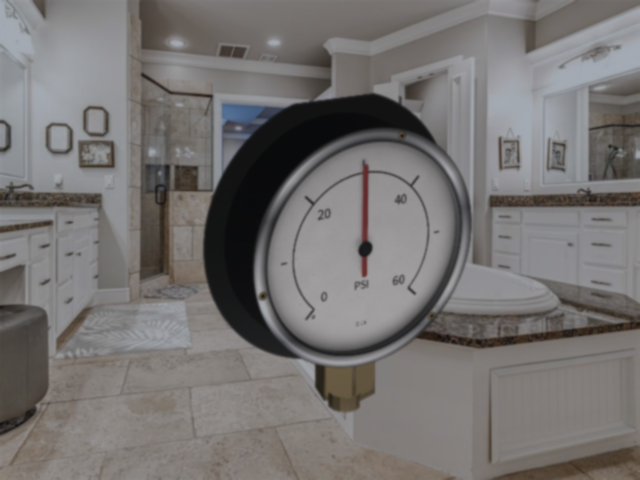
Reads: {"value": 30, "unit": "psi"}
